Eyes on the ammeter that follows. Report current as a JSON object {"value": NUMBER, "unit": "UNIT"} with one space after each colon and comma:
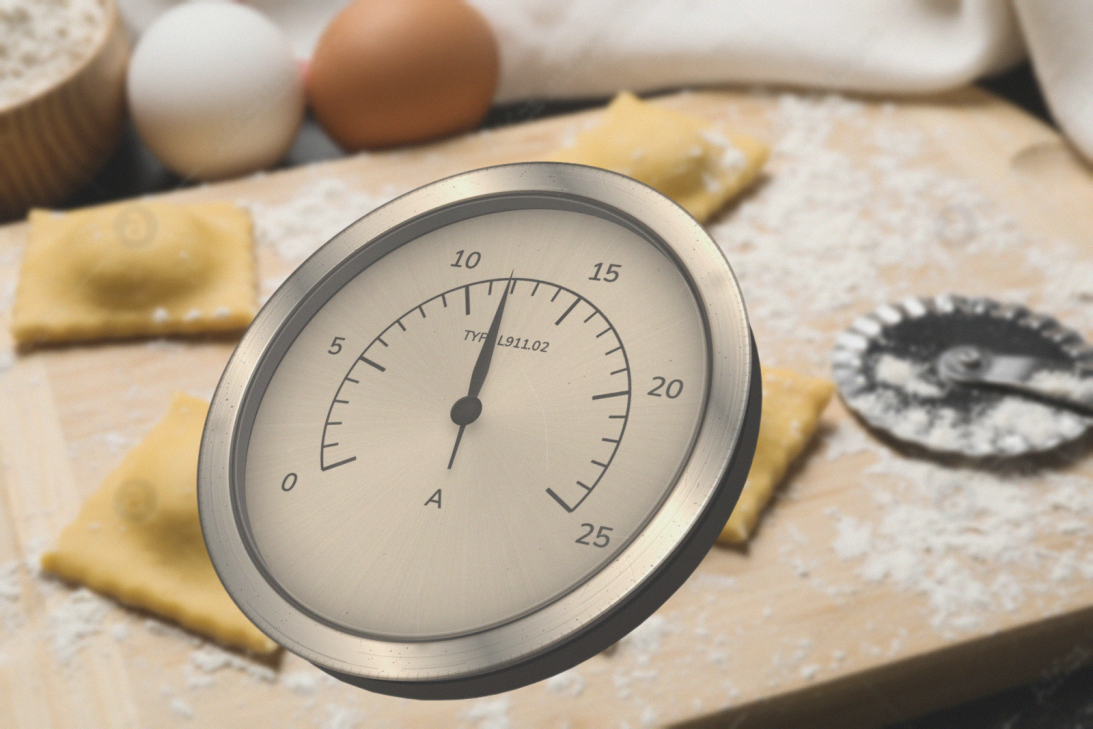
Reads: {"value": 12, "unit": "A"}
